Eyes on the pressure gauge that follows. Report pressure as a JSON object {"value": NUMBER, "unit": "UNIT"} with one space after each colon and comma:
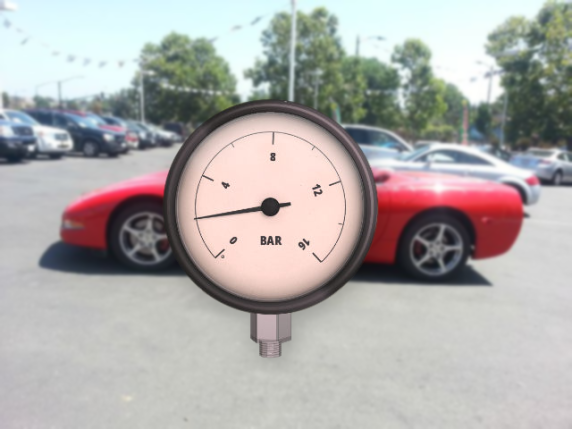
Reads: {"value": 2, "unit": "bar"}
